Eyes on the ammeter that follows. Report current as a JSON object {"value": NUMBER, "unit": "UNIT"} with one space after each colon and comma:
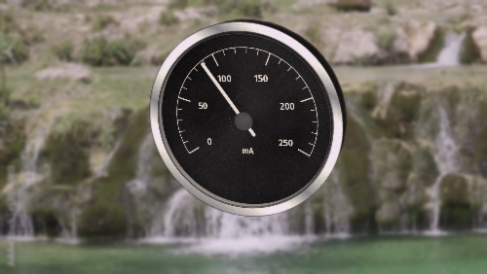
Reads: {"value": 90, "unit": "mA"}
